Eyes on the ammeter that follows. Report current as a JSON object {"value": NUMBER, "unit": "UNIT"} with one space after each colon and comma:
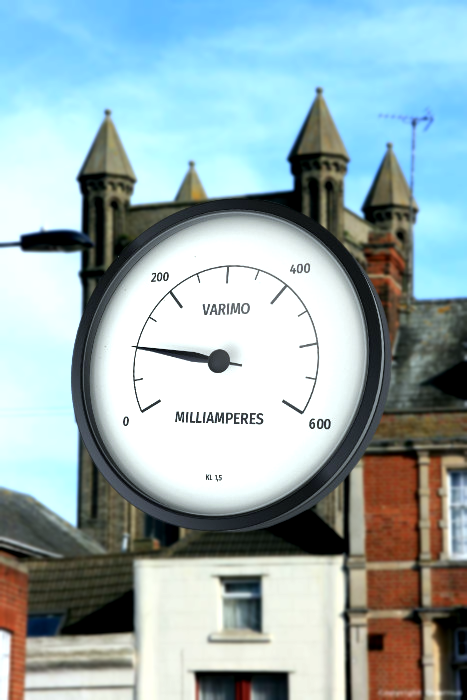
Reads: {"value": 100, "unit": "mA"}
